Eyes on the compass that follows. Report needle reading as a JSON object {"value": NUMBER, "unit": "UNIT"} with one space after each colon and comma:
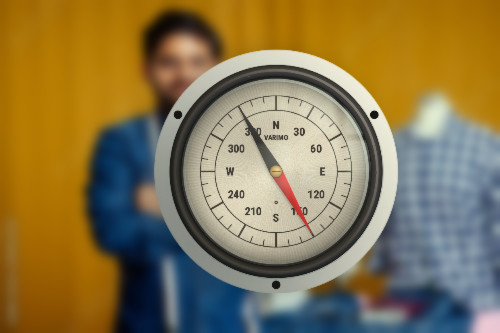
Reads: {"value": 150, "unit": "°"}
